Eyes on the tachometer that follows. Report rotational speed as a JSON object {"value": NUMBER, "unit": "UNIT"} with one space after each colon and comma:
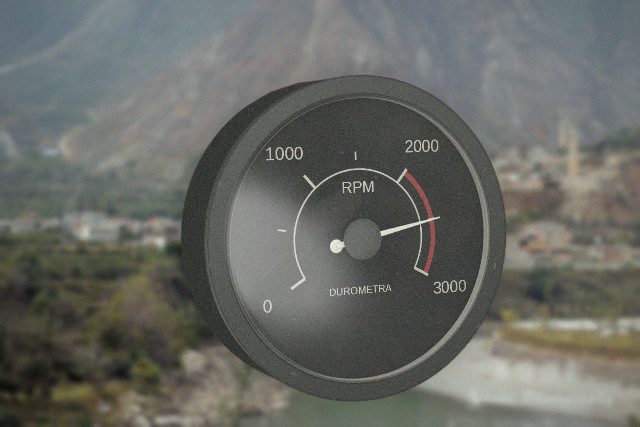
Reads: {"value": 2500, "unit": "rpm"}
